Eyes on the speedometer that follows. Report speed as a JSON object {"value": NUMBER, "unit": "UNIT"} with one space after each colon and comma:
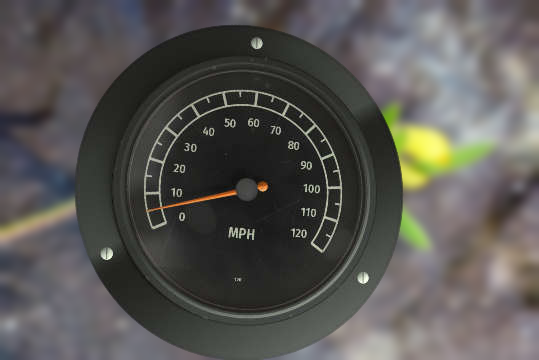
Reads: {"value": 5, "unit": "mph"}
